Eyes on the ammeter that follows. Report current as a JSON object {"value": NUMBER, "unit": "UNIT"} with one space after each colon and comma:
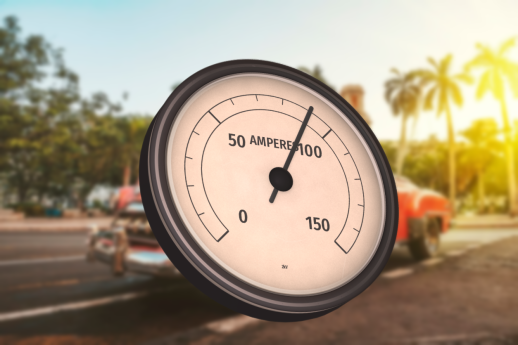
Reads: {"value": 90, "unit": "A"}
